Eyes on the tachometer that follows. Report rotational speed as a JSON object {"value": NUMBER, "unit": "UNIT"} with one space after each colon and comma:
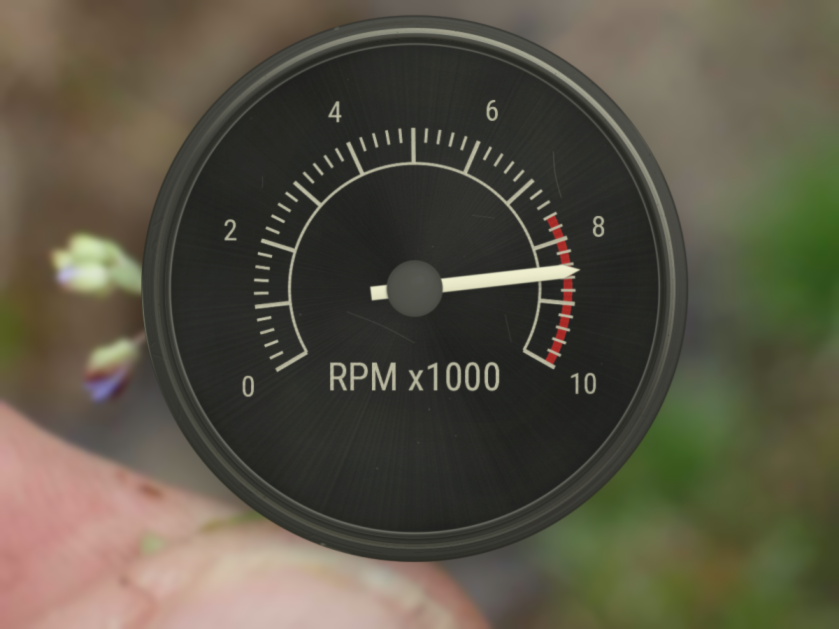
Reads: {"value": 8500, "unit": "rpm"}
